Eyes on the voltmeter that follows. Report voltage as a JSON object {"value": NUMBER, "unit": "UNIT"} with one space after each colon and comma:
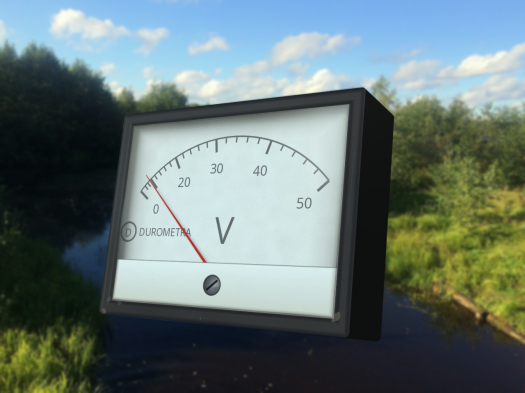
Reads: {"value": 10, "unit": "V"}
